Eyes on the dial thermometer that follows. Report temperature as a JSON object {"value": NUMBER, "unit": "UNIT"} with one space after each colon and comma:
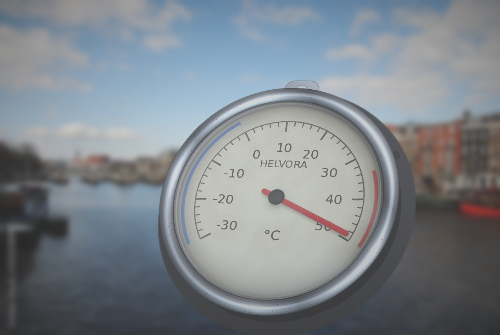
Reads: {"value": 49, "unit": "°C"}
